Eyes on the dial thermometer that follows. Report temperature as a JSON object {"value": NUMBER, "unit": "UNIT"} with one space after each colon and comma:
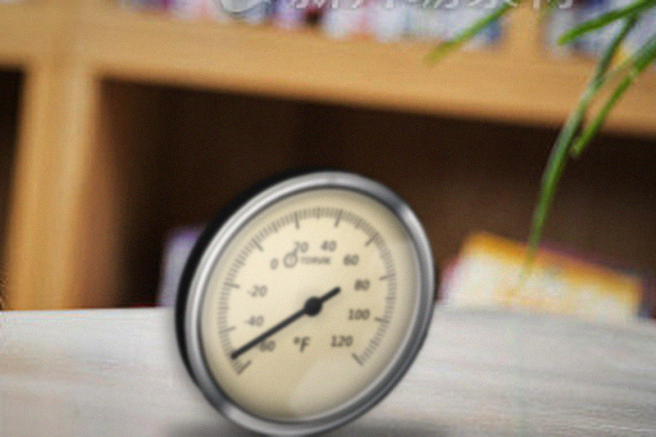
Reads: {"value": -50, "unit": "°F"}
